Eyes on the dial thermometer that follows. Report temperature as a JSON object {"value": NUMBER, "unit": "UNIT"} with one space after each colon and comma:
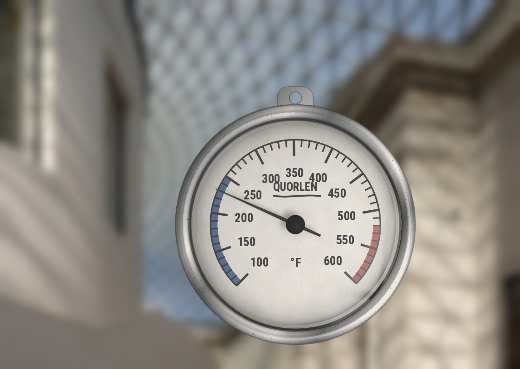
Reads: {"value": 230, "unit": "°F"}
